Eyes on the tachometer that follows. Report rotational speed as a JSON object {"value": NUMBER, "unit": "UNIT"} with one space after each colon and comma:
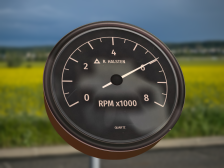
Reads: {"value": 6000, "unit": "rpm"}
